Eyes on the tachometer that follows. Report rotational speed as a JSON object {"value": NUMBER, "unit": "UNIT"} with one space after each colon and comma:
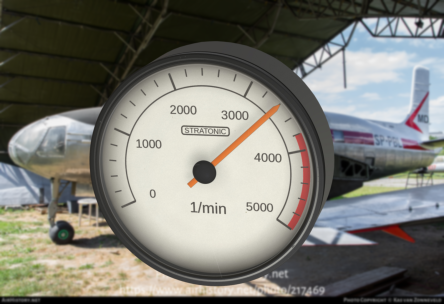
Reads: {"value": 3400, "unit": "rpm"}
